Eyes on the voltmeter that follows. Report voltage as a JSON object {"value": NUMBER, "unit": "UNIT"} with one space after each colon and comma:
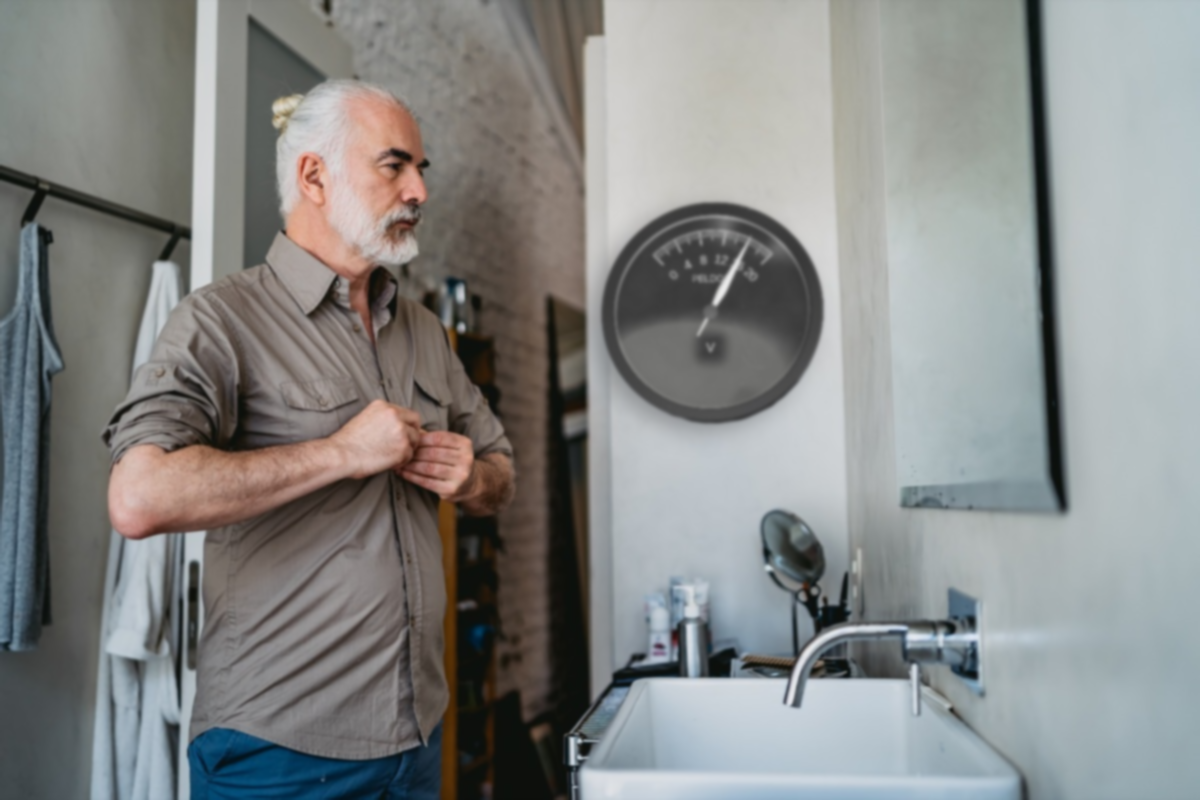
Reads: {"value": 16, "unit": "V"}
